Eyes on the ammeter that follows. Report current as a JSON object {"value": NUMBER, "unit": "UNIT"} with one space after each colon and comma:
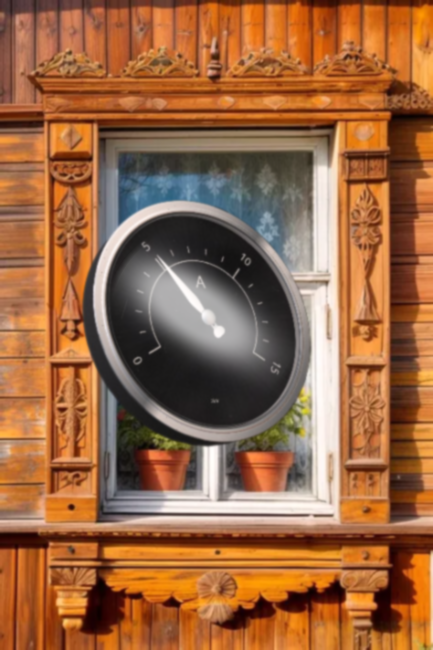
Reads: {"value": 5, "unit": "A"}
